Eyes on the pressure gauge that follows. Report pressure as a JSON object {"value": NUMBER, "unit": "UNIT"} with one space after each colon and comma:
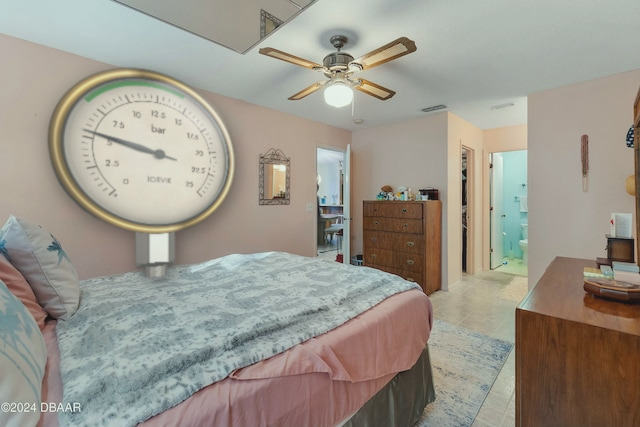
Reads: {"value": 5.5, "unit": "bar"}
